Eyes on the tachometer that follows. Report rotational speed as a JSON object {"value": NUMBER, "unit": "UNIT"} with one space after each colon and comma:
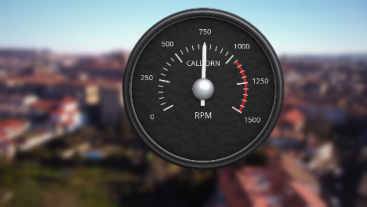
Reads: {"value": 750, "unit": "rpm"}
